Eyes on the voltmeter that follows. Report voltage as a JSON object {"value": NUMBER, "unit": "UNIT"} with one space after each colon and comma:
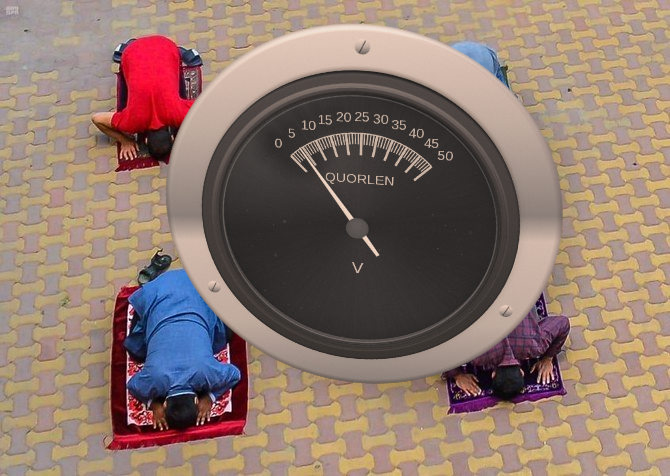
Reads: {"value": 5, "unit": "V"}
